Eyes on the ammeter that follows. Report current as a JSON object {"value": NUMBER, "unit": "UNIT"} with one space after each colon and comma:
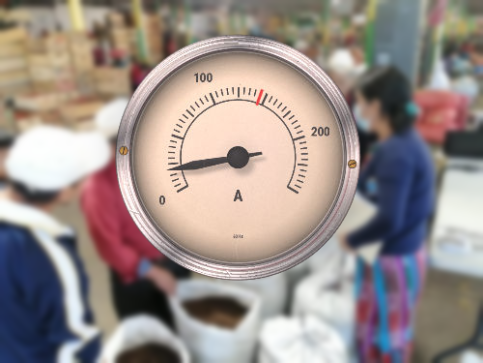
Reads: {"value": 20, "unit": "A"}
